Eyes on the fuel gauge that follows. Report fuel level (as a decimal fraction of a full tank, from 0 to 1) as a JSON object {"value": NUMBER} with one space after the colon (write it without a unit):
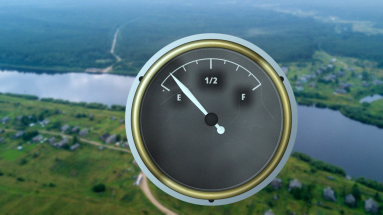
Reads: {"value": 0.125}
